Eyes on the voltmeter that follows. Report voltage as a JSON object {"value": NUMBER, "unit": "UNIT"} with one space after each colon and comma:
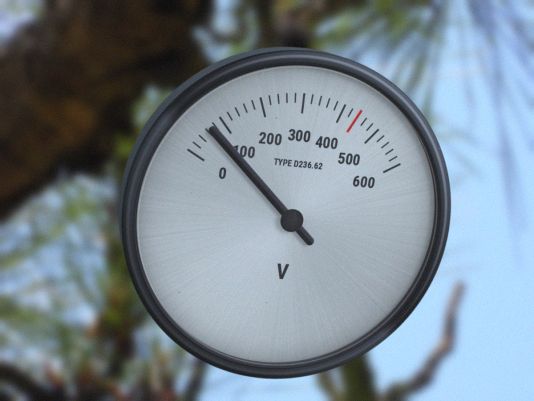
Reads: {"value": 70, "unit": "V"}
